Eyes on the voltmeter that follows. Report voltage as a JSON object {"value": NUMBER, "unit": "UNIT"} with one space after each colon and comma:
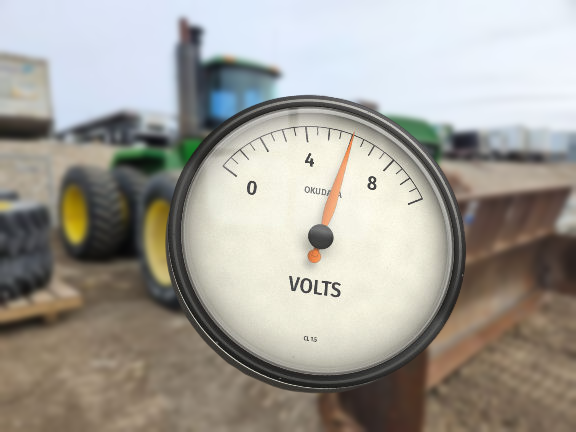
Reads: {"value": 6, "unit": "V"}
